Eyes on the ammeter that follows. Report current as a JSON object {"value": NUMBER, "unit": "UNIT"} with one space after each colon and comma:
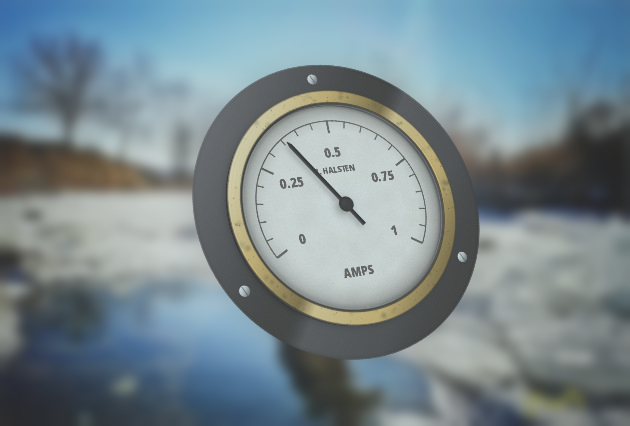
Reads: {"value": 0.35, "unit": "A"}
